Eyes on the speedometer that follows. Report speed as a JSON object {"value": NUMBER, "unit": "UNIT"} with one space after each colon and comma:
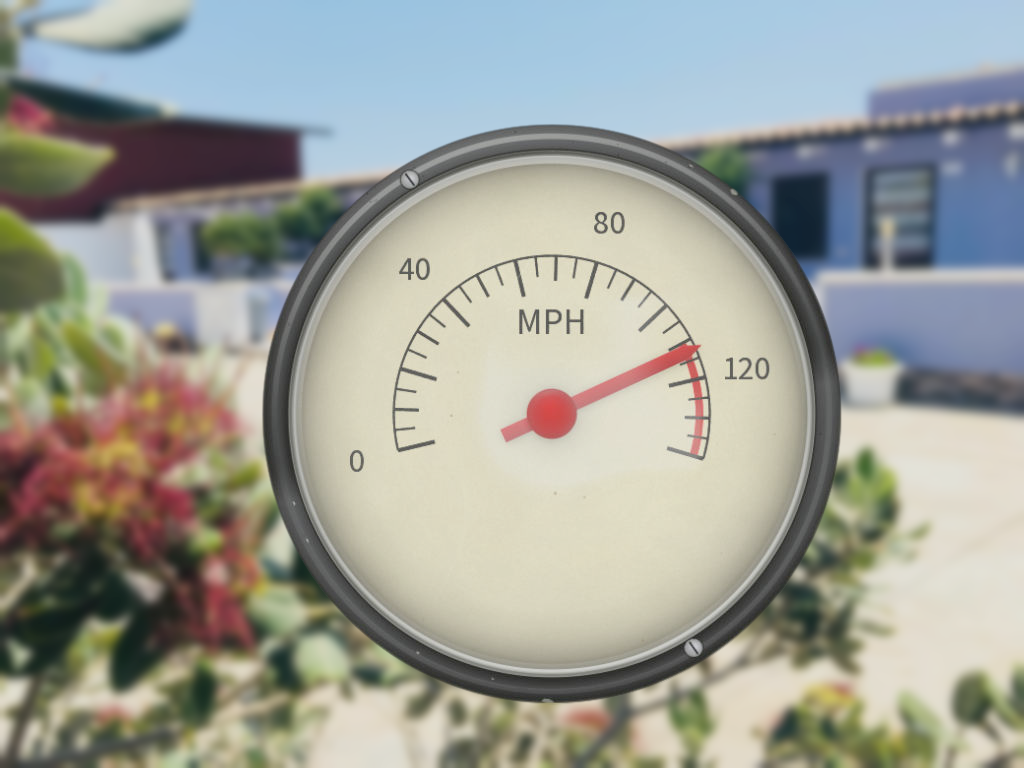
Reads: {"value": 112.5, "unit": "mph"}
